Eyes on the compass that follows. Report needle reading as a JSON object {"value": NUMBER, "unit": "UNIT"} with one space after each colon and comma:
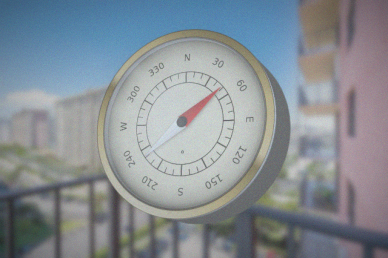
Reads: {"value": 50, "unit": "°"}
